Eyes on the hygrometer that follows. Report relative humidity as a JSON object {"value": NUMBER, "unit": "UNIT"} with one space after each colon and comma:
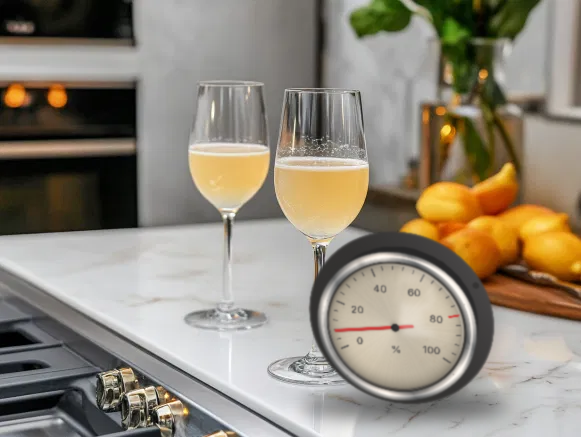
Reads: {"value": 8, "unit": "%"}
